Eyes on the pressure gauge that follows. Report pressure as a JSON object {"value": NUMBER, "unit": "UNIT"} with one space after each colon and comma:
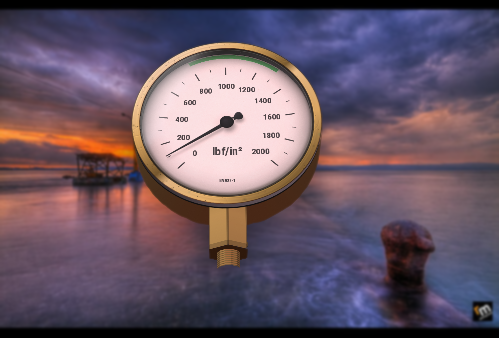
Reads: {"value": 100, "unit": "psi"}
